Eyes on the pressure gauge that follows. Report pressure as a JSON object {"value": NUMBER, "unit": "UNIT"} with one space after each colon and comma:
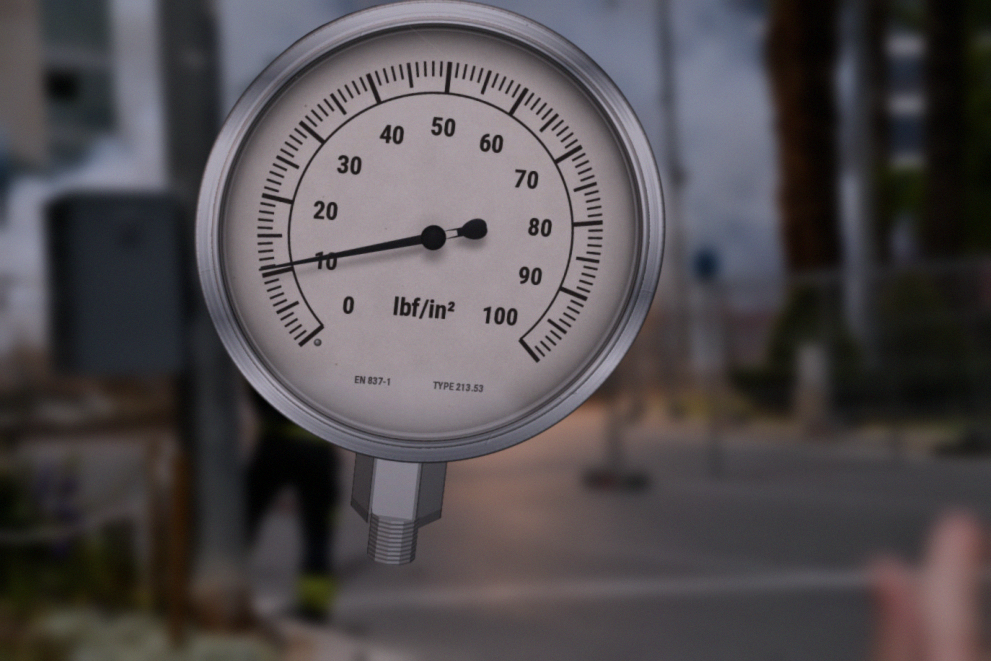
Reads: {"value": 11, "unit": "psi"}
